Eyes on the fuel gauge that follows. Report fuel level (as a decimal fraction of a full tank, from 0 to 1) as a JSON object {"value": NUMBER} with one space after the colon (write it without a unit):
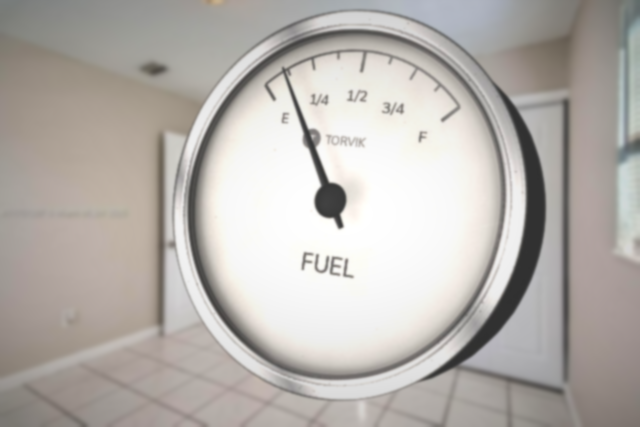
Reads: {"value": 0.125}
